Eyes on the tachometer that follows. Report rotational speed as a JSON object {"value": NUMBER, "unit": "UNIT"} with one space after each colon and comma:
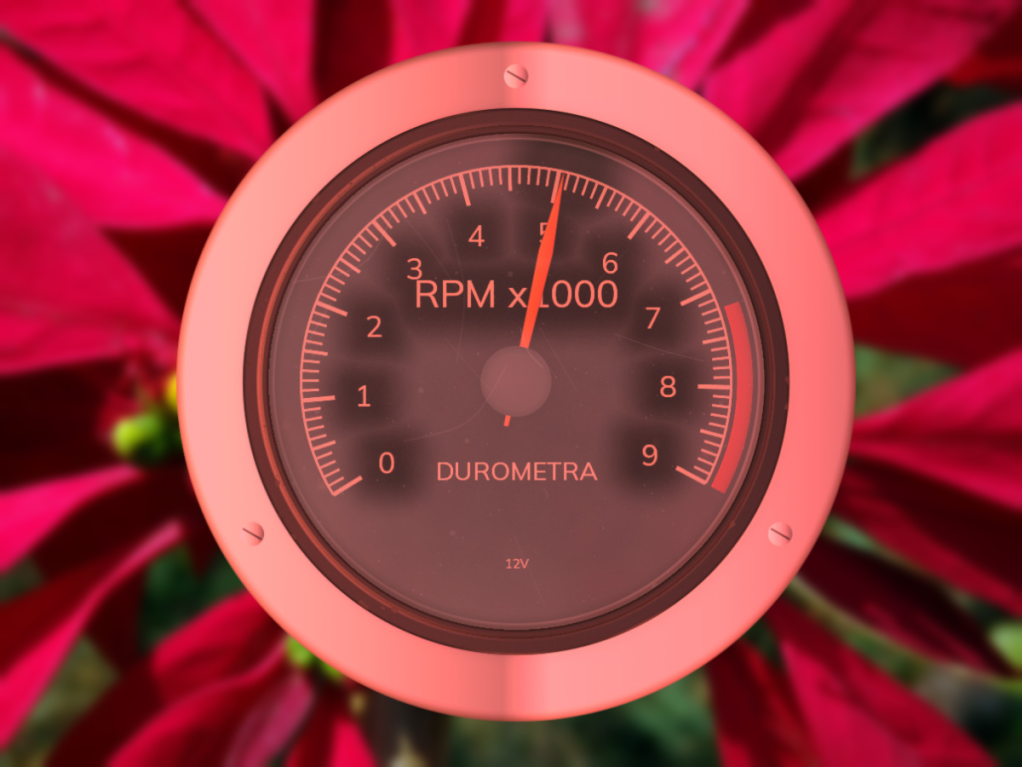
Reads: {"value": 5050, "unit": "rpm"}
